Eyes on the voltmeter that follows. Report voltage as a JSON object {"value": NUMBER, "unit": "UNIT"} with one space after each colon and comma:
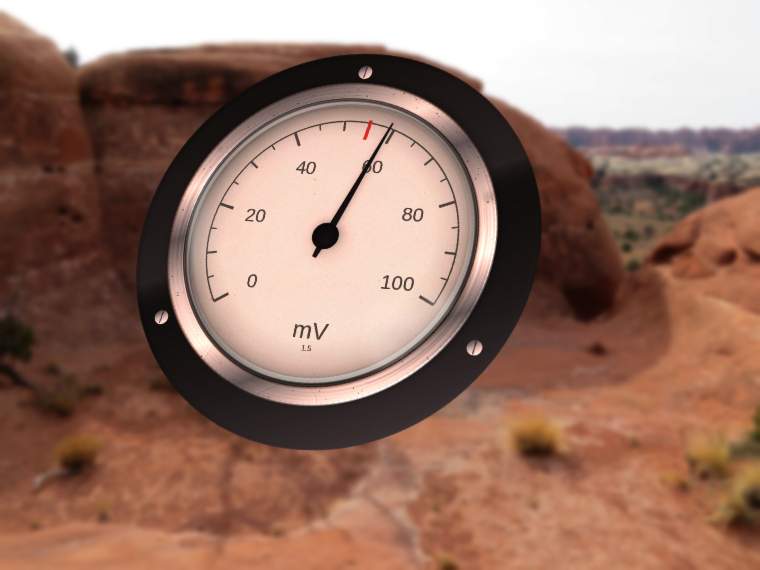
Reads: {"value": 60, "unit": "mV"}
